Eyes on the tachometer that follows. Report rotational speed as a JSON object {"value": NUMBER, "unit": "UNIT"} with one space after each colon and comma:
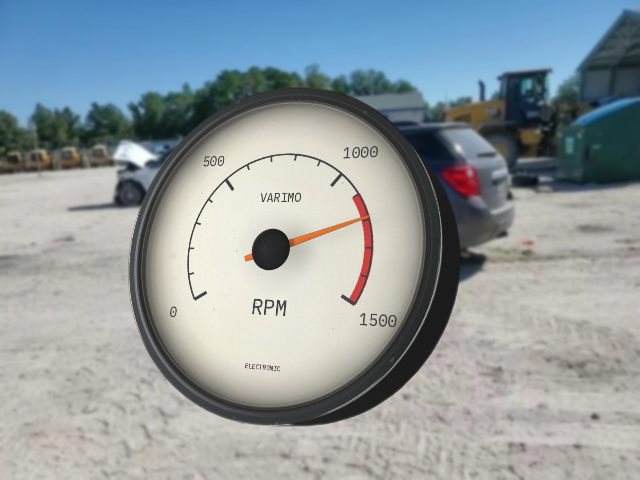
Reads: {"value": 1200, "unit": "rpm"}
